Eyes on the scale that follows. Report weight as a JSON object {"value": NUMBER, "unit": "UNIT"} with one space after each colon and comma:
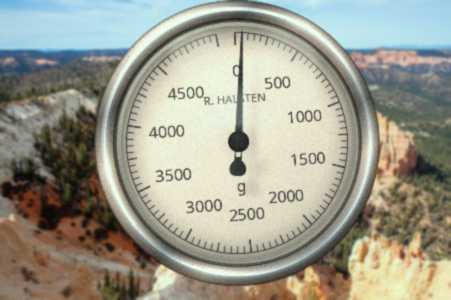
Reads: {"value": 50, "unit": "g"}
